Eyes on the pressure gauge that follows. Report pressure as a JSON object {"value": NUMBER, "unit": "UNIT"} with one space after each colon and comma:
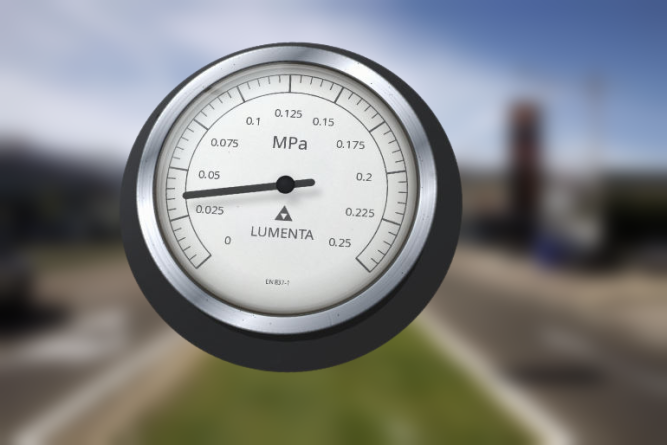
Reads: {"value": 0.035, "unit": "MPa"}
